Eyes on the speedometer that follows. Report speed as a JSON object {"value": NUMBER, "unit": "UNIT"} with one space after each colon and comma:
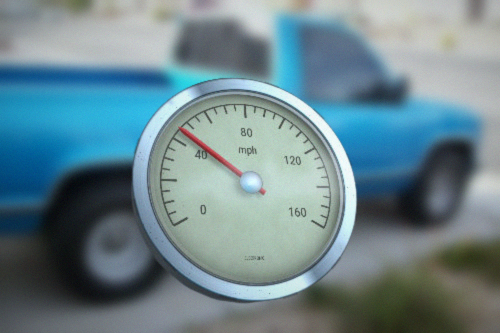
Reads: {"value": 45, "unit": "mph"}
